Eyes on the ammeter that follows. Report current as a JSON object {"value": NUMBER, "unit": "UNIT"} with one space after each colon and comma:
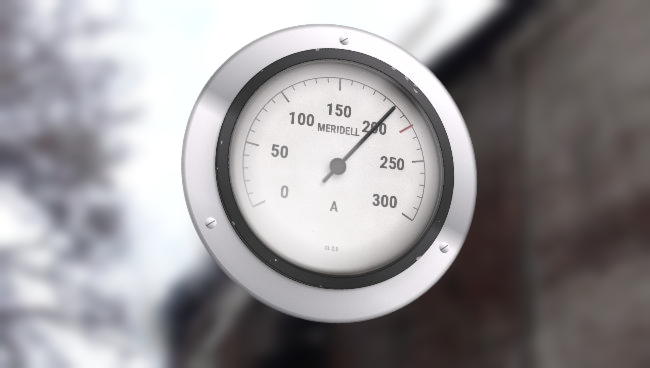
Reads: {"value": 200, "unit": "A"}
